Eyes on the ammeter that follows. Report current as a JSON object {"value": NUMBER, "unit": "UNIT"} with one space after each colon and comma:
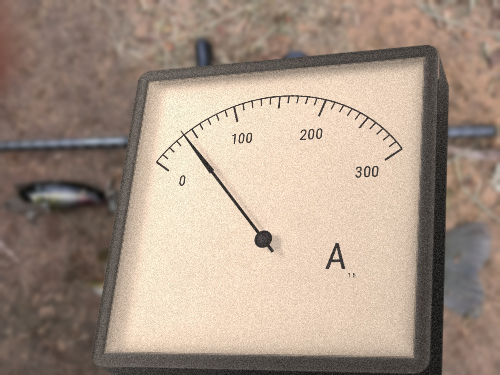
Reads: {"value": 40, "unit": "A"}
